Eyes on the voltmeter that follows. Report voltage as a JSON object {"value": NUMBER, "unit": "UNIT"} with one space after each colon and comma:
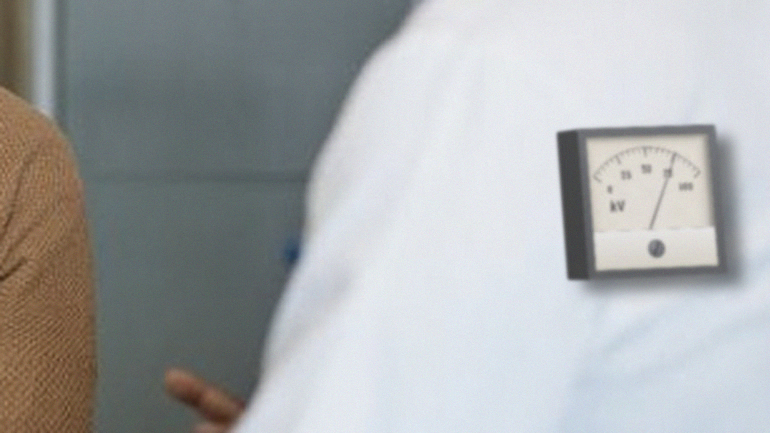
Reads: {"value": 75, "unit": "kV"}
